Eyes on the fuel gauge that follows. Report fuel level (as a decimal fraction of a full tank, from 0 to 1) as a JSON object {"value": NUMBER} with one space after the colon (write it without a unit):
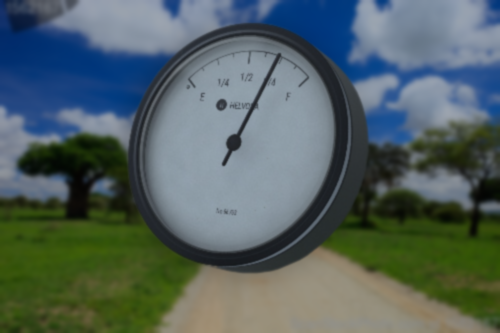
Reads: {"value": 0.75}
